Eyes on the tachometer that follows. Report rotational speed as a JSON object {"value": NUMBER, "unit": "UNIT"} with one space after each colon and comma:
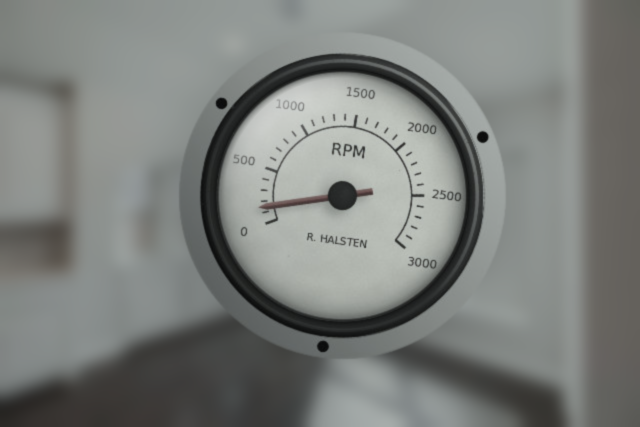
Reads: {"value": 150, "unit": "rpm"}
